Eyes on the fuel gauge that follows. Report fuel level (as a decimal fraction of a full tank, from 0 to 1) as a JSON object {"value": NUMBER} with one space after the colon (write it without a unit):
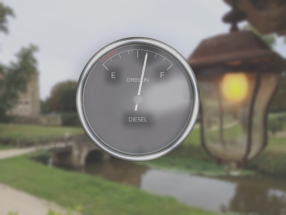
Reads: {"value": 0.625}
